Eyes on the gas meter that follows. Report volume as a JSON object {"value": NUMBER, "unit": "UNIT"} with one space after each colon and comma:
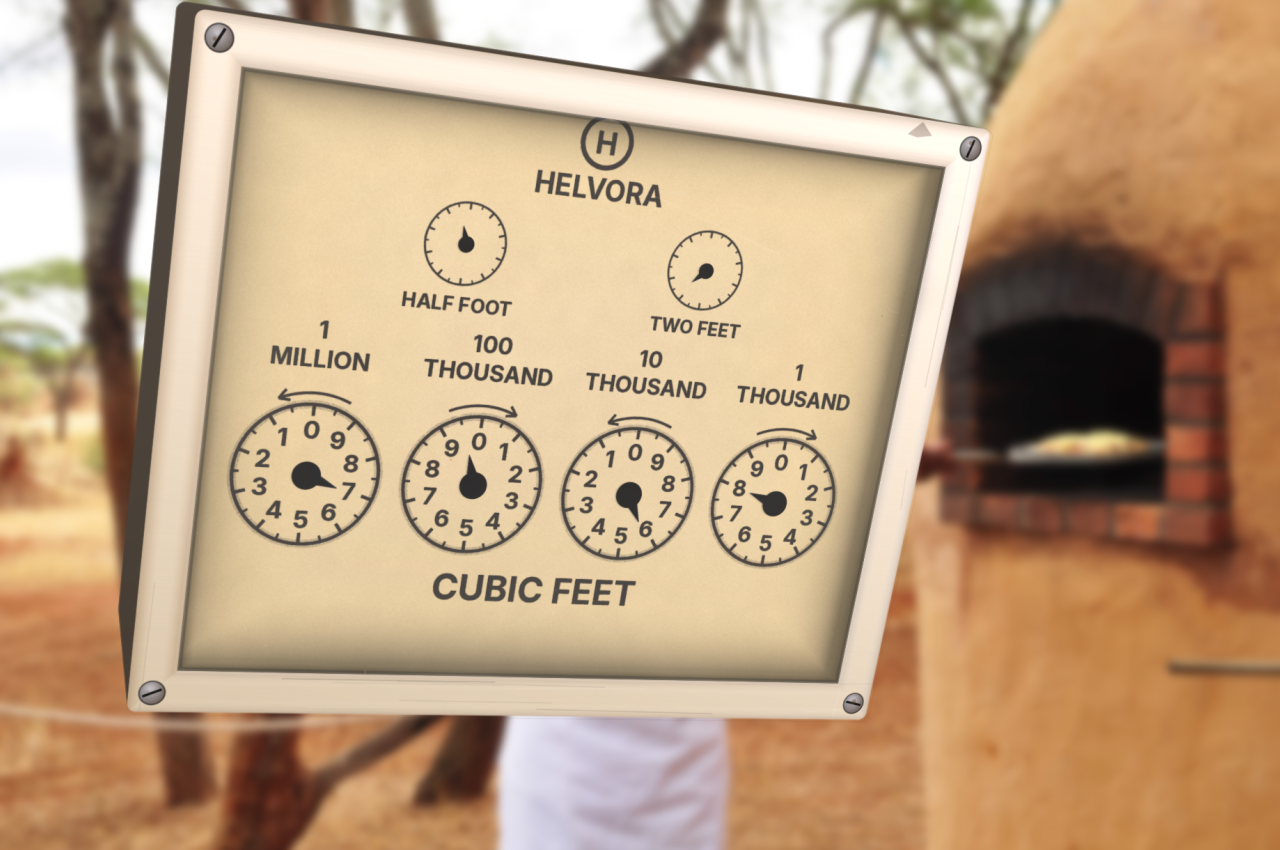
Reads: {"value": 695800, "unit": "ft³"}
